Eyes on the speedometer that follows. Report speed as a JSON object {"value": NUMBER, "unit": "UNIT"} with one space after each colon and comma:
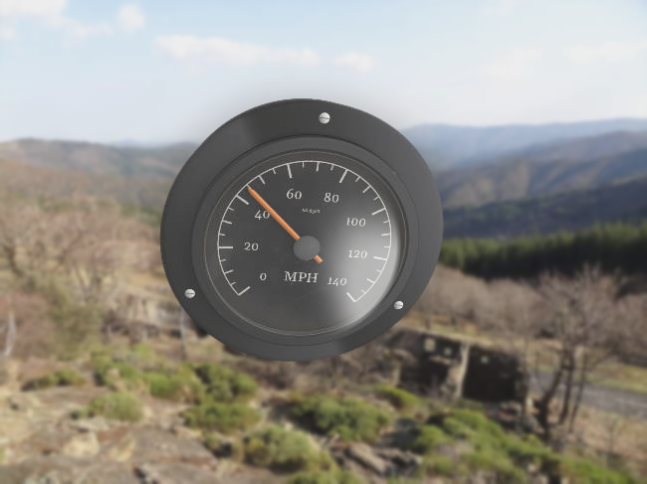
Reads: {"value": 45, "unit": "mph"}
